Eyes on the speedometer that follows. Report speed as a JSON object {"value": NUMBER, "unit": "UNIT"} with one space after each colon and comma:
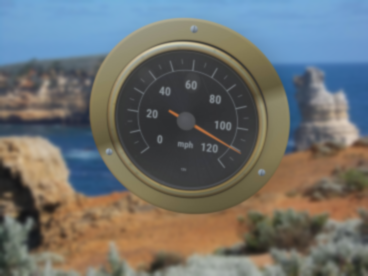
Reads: {"value": 110, "unit": "mph"}
